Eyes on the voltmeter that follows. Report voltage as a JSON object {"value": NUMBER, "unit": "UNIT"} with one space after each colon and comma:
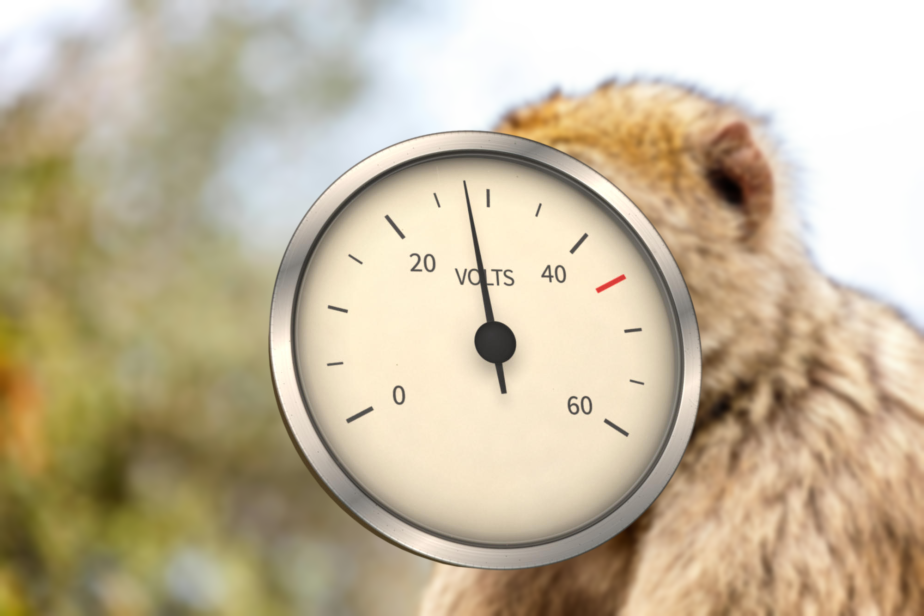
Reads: {"value": 27.5, "unit": "V"}
